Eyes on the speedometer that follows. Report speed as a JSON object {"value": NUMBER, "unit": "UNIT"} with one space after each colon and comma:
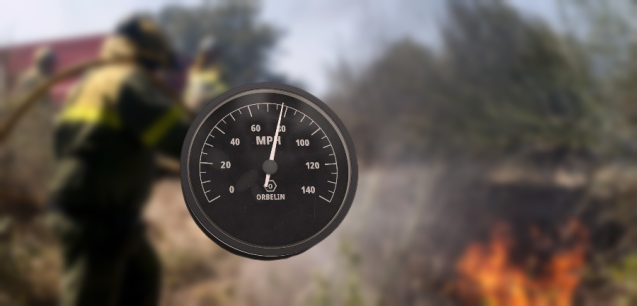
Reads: {"value": 77.5, "unit": "mph"}
